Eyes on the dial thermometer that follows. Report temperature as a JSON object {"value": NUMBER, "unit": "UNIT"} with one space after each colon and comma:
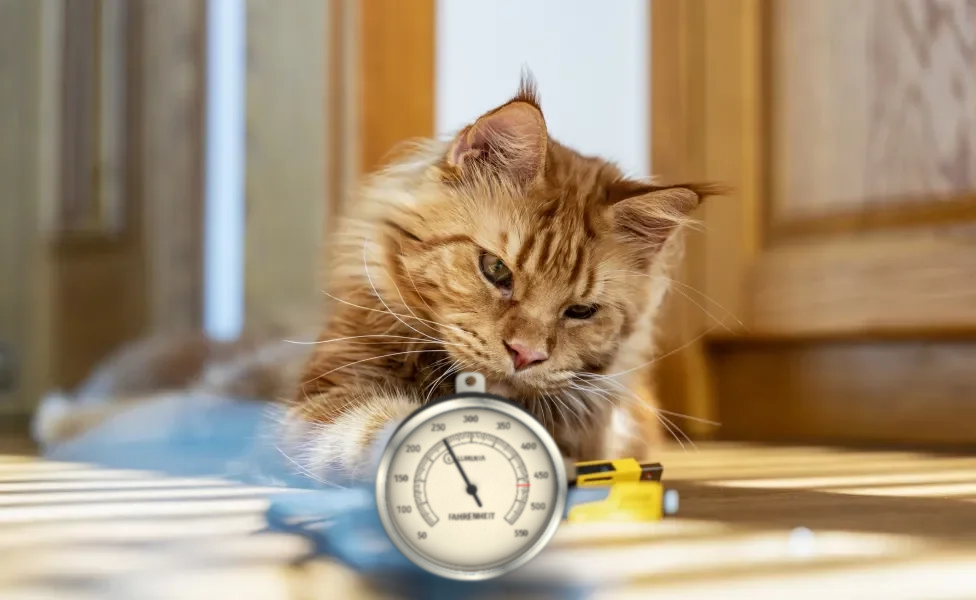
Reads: {"value": 250, "unit": "°F"}
